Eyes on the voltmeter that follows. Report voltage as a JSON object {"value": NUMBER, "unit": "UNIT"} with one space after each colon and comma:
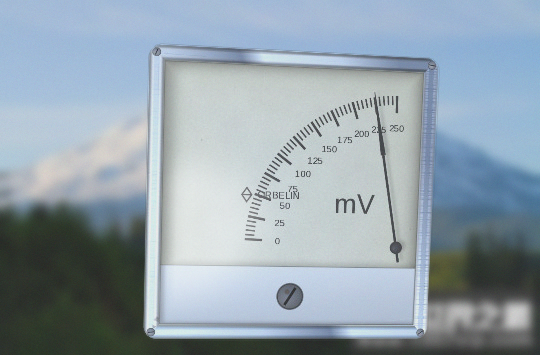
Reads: {"value": 225, "unit": "mV"}
